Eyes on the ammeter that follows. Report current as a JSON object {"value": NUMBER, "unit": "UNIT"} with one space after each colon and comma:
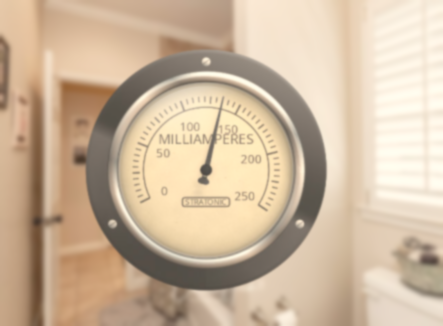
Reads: {"value": 135, "unit": "mA"}
